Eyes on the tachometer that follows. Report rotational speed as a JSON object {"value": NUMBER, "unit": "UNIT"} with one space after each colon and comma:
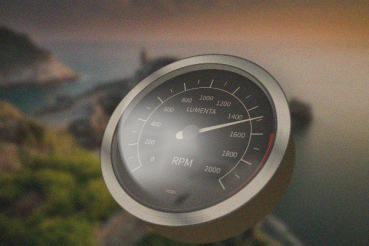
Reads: {"value": 1500, "unit": "rpm"}
